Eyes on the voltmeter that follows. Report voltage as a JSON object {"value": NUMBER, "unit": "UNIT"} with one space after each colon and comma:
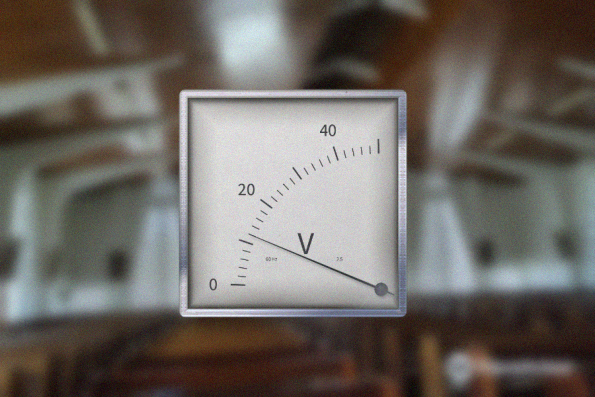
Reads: {"value": 12, "unit": "V"}
